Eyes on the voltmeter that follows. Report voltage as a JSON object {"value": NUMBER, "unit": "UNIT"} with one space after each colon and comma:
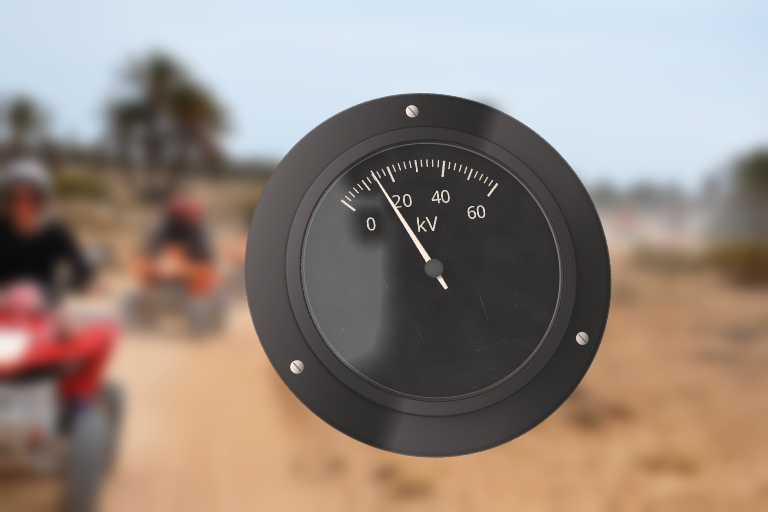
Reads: {"value": 14, "unit": "kV"}
